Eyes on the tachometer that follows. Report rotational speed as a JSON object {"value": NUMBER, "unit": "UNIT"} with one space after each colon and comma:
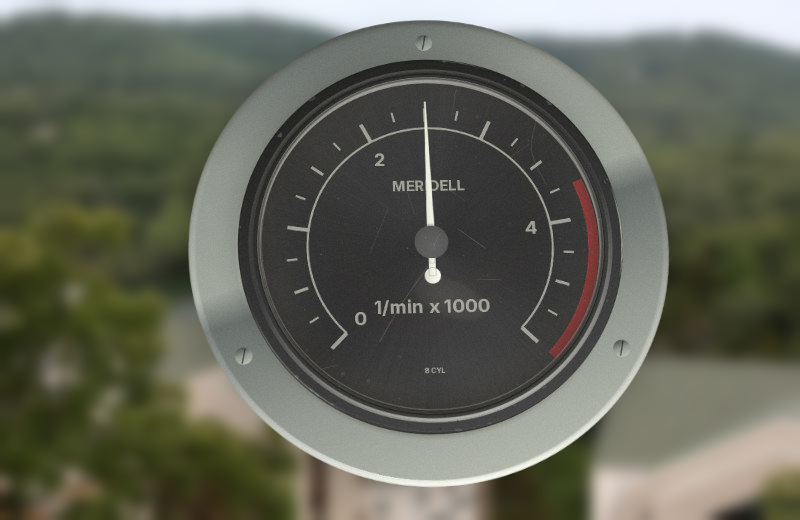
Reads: {"value": 2500, "unit": "rpm"}
